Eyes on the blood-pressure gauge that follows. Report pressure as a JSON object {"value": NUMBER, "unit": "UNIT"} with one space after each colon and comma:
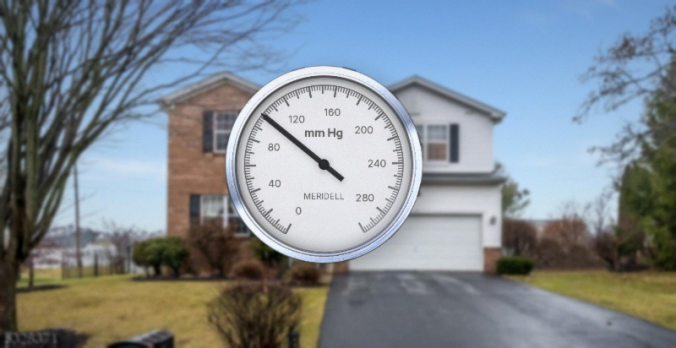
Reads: {"value": 100, "unit": "mmHg"}
